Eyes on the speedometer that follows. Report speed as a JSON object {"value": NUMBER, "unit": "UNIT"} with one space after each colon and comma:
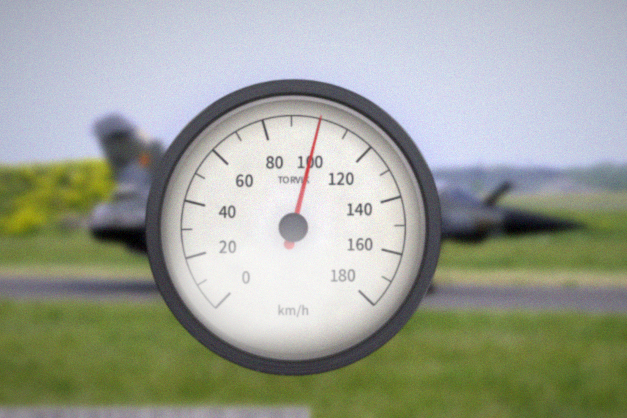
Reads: {"value": 100, "unit": "km/h"}
